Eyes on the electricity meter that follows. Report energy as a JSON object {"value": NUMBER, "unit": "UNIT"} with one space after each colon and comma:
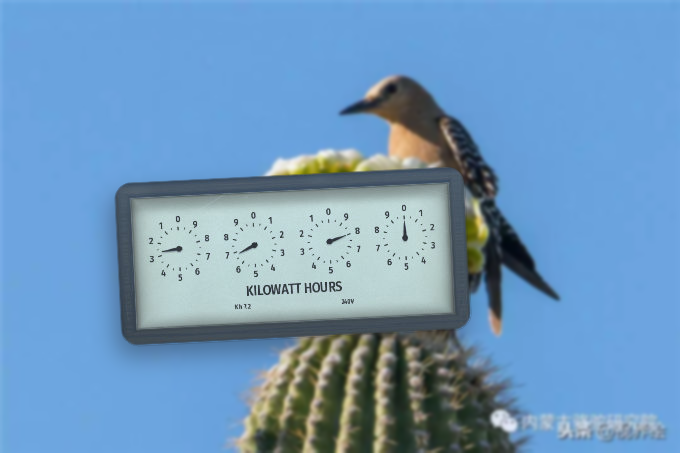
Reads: {"value": 2680, "unit": "kWh"}
